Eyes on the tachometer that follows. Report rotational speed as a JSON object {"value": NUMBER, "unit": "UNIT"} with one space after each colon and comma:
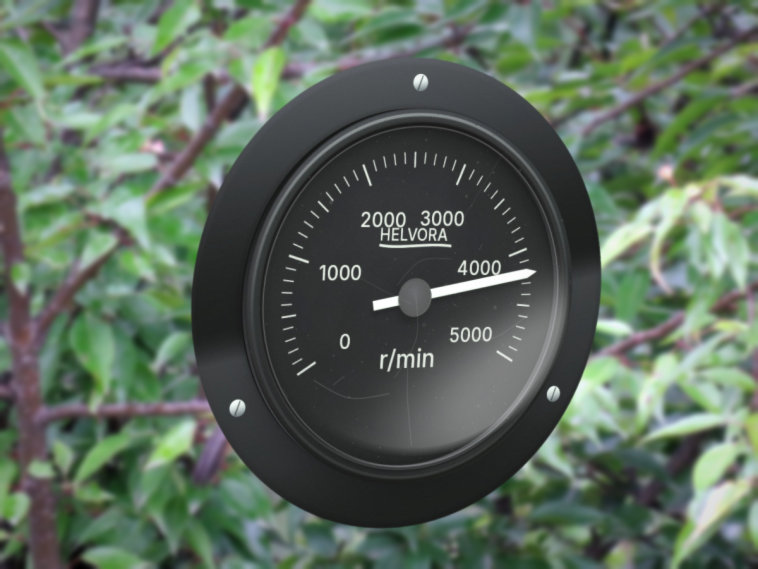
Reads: {"value": 4200, "unit": "rpm"}
